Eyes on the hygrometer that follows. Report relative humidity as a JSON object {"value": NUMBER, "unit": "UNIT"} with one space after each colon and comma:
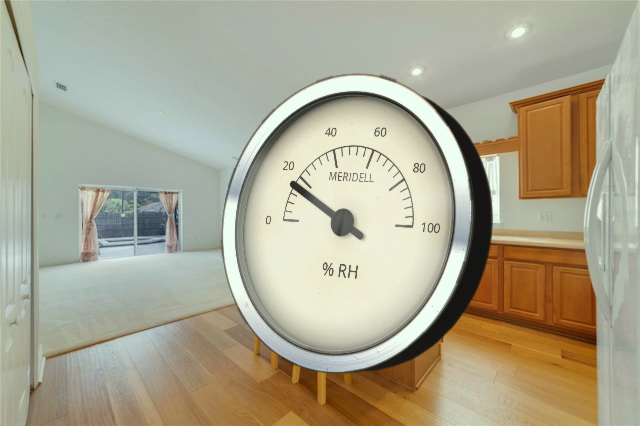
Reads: {"value": 16, "unit": "%"}
